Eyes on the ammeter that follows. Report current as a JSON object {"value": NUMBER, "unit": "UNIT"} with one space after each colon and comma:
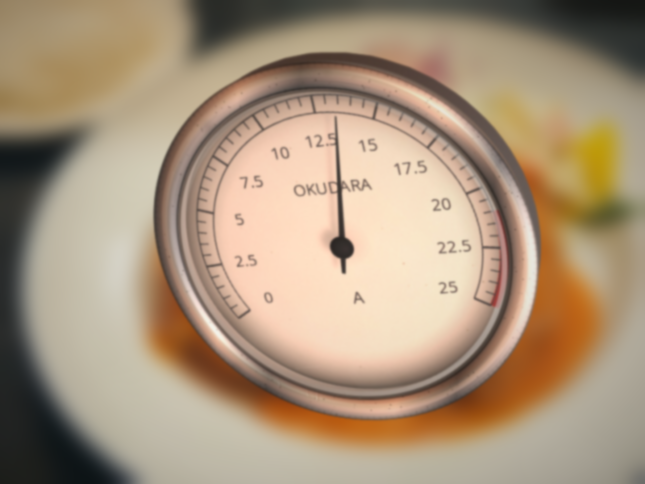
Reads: {"value": 13.5, "unit": "A"}
